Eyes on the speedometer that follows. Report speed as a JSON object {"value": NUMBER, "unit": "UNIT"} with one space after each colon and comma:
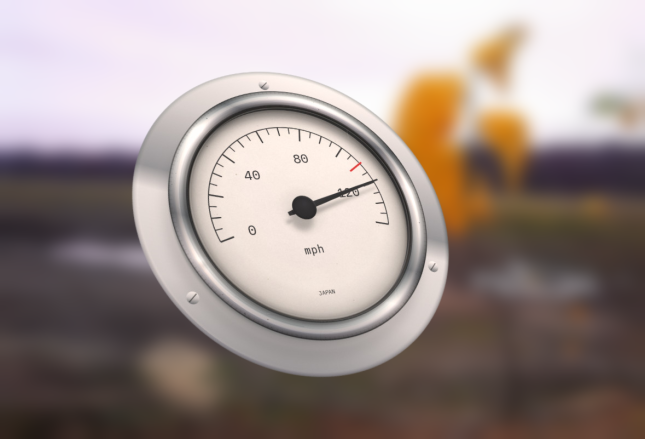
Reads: {"value": 120, "unit": "mph"}
